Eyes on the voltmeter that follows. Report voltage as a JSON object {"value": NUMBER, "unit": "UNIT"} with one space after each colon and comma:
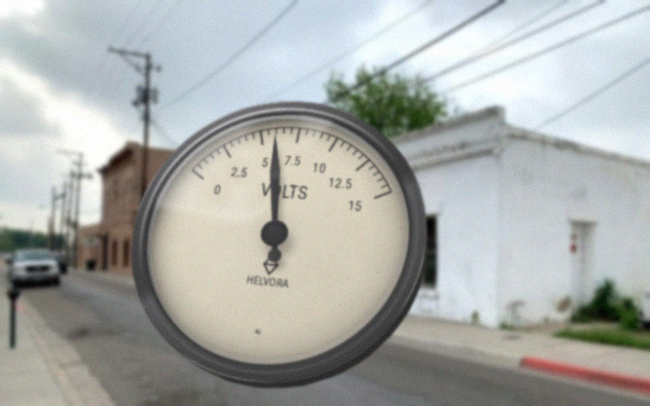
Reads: {"value": 6, "unit": "V"}
